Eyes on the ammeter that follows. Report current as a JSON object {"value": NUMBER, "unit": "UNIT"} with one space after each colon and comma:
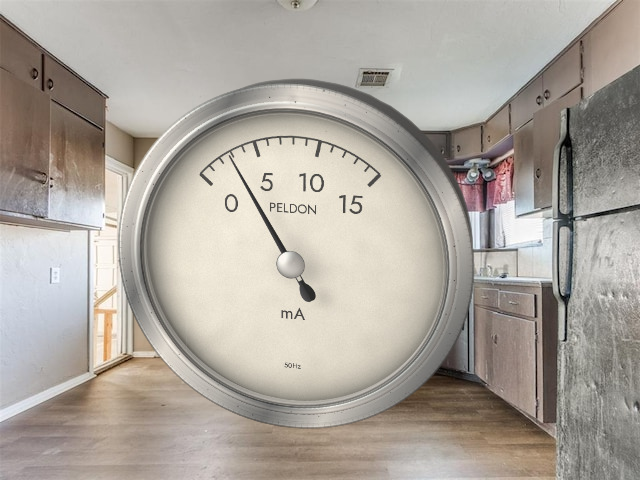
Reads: {"value": 3, "unit": "mA"}
